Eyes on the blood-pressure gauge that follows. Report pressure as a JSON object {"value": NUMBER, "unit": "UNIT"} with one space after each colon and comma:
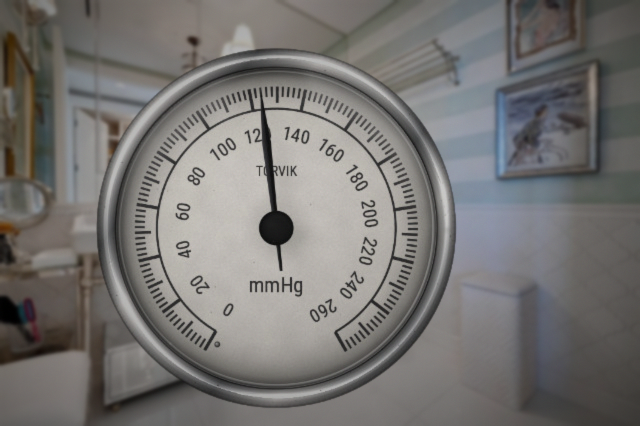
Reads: {"value": 124, "unit": "mmHg"}
